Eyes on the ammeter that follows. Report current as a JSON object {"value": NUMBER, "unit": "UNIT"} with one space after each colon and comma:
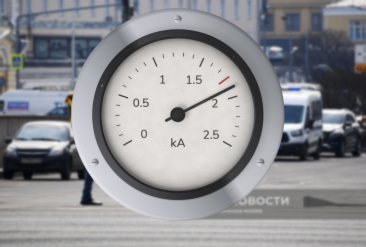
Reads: {"value": 1.9, "unit": "kA"}
